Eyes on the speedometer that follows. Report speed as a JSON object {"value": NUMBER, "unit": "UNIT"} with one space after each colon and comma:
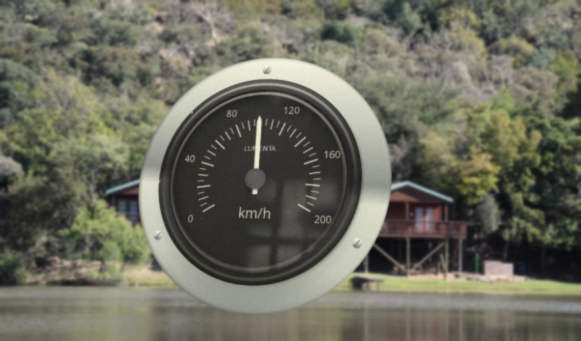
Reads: {"value": 100, "unit": "km/h"}
